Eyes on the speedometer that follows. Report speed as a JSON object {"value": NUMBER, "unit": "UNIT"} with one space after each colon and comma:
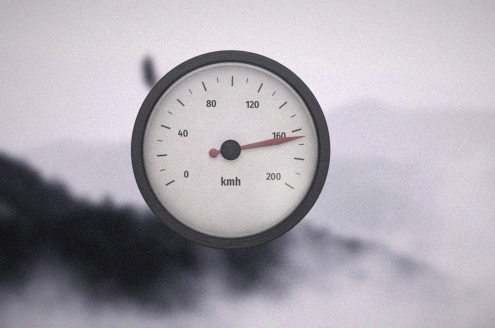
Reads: {"value": 165, "unit": "km/h"}
